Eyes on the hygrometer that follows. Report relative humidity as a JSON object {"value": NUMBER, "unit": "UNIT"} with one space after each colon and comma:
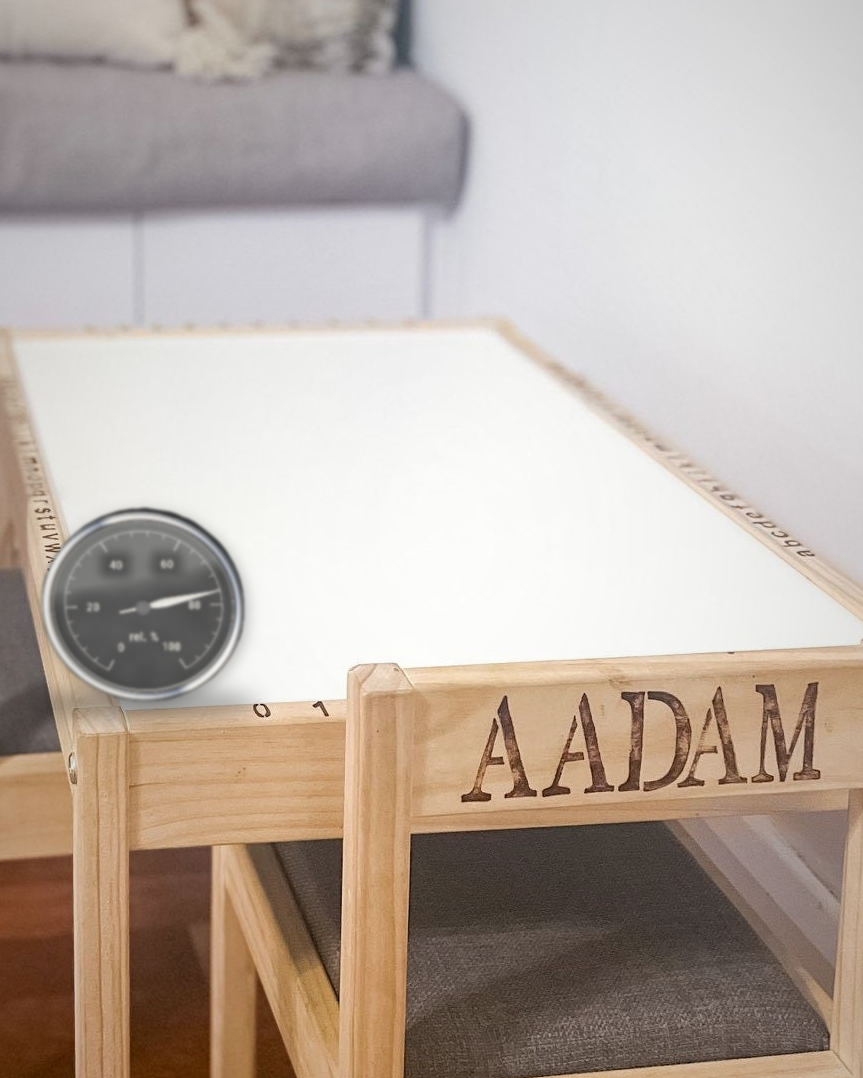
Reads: {"value": 76, "unit": "%"}
